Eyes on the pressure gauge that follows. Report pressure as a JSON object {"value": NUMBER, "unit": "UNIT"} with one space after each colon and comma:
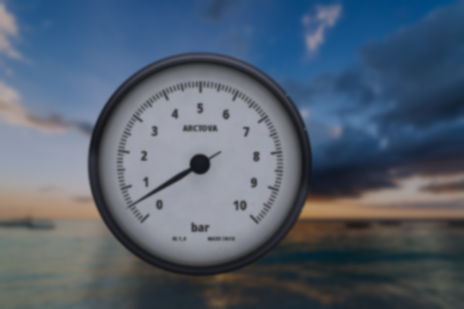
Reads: {"value": 0.5, "unit": "bar"}
